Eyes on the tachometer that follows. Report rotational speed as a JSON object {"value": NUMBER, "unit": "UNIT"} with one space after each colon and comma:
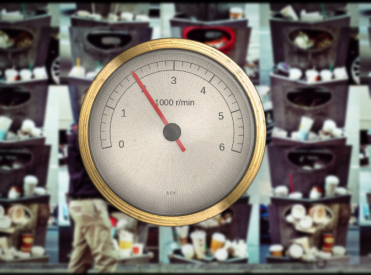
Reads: {"value": 2000, "unit": "rpm"}
